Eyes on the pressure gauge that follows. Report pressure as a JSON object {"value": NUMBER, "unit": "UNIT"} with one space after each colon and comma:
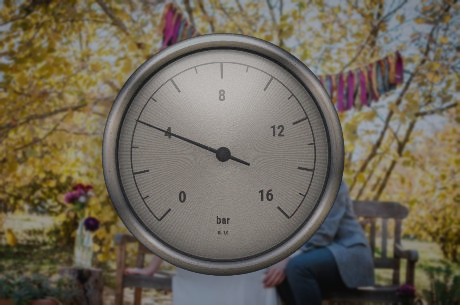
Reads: {"value": 4, "unit": "bar"}
